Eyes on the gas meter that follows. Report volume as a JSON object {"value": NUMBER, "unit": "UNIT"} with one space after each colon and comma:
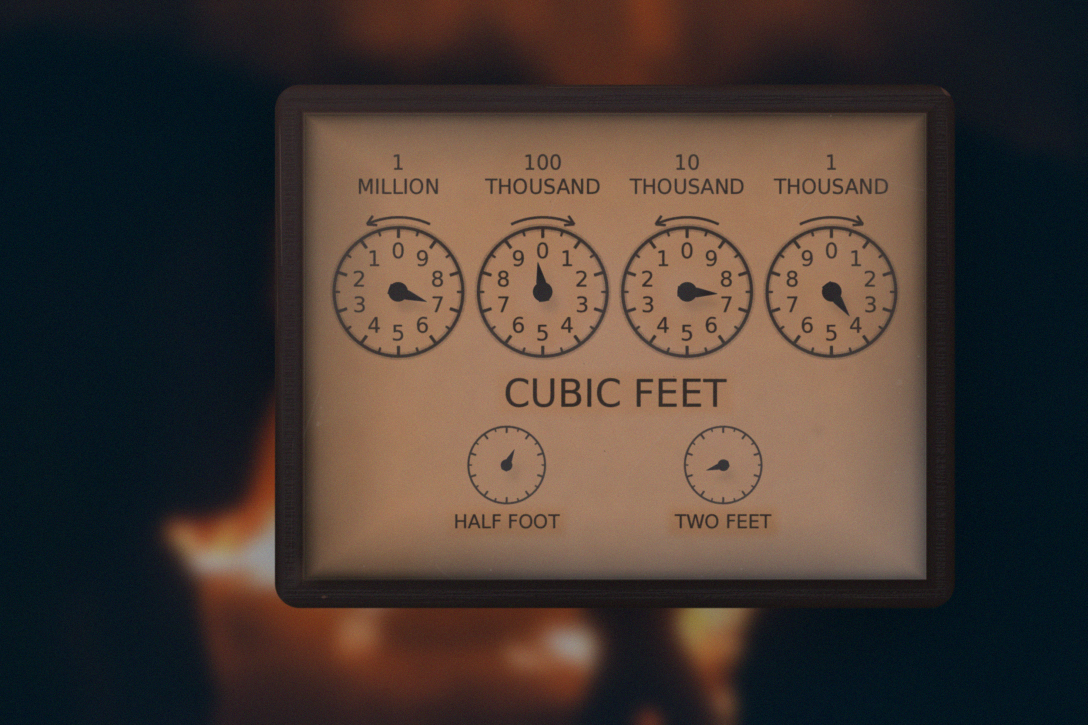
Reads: {"value": 697400, "unit": "ft³"}
